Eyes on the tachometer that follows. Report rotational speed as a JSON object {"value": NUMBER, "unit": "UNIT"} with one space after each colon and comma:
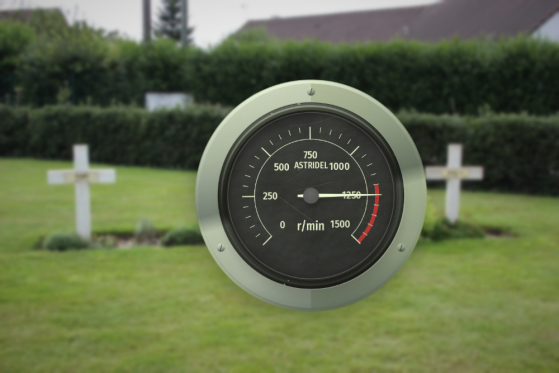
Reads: {"value": 1250, "unit": "rpm"}
